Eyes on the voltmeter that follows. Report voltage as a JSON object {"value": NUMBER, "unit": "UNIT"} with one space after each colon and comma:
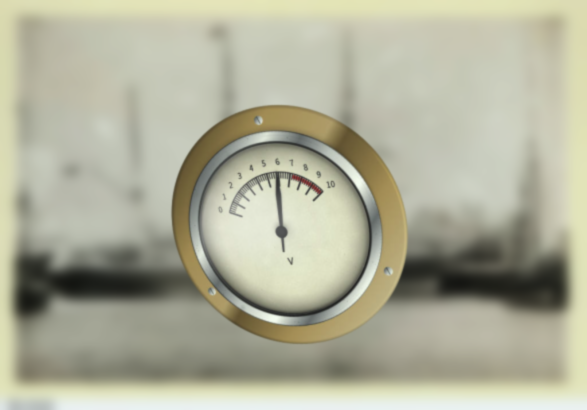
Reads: {"value": 6, "unit": "V"}
